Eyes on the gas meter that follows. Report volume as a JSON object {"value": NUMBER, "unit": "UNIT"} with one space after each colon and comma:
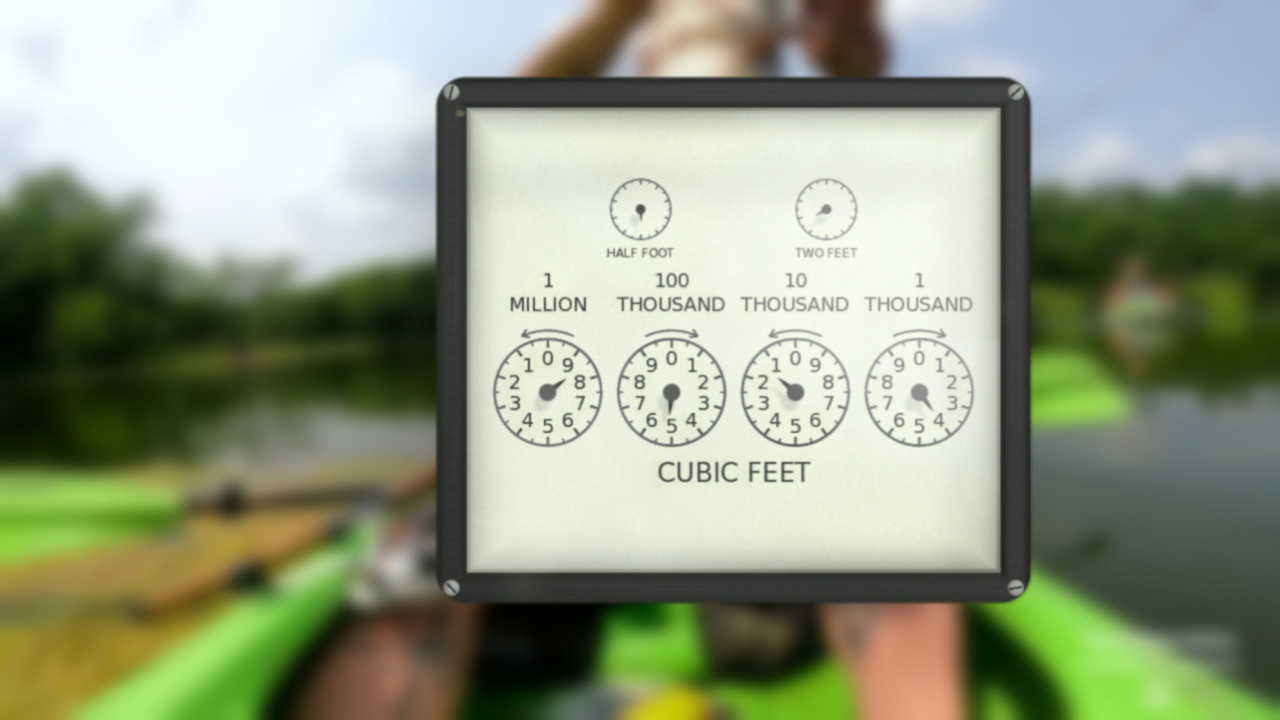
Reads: {"value": 851400, "unit": "ft³"}
